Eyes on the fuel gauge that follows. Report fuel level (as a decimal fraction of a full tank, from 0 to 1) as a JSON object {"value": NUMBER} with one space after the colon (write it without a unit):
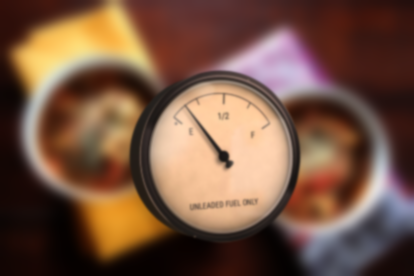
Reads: {"value": 0.125}
